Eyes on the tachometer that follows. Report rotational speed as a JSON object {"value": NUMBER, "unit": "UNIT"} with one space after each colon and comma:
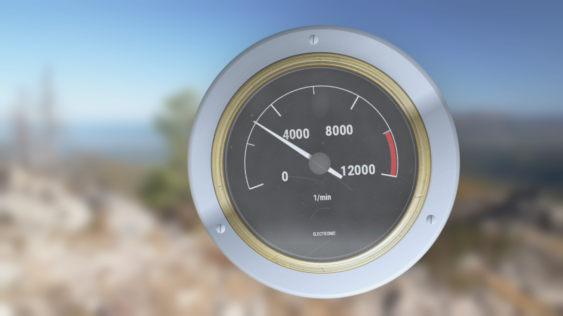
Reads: {"value": 3000, "unit": "rpm"}
